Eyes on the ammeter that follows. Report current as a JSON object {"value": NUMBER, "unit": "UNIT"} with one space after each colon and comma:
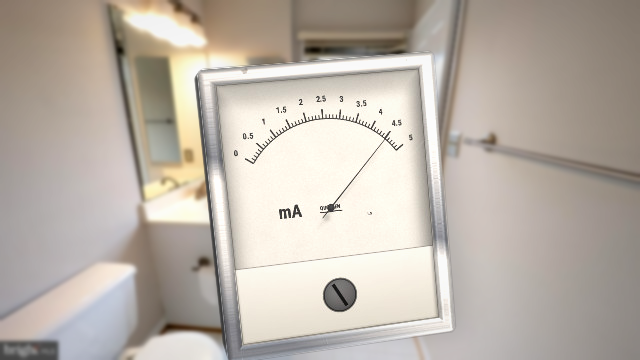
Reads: {"value": 4.5, "unit": "mA"}
